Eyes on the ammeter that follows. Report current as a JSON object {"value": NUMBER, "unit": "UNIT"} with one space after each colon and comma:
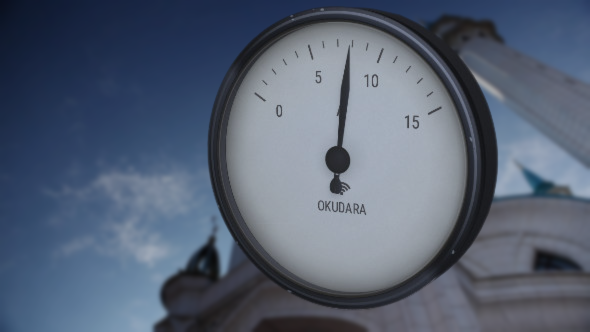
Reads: {"value": 8, "unit": "A"}
